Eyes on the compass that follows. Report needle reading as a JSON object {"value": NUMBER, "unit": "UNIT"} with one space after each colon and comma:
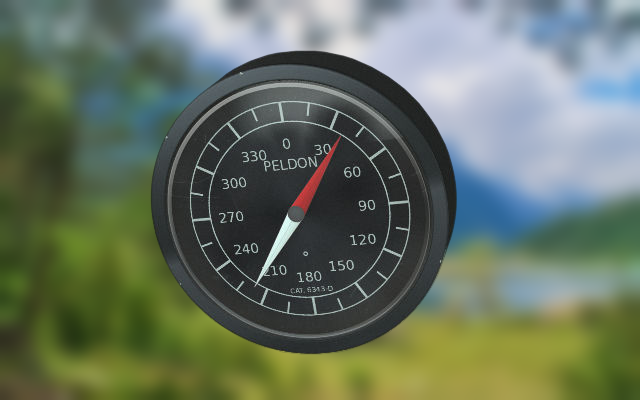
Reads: {"value": 37.5, "unit": "°"}
